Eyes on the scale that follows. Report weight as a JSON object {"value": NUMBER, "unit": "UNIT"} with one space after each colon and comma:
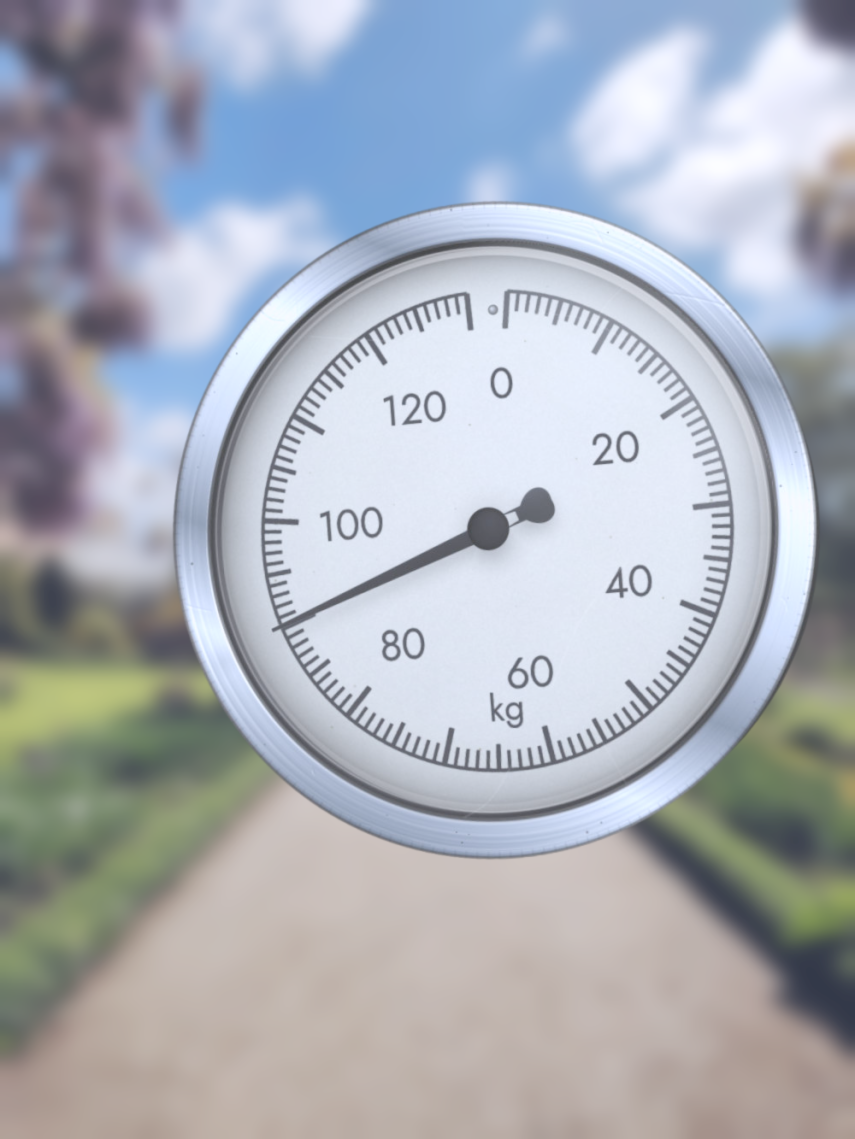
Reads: {"value": 90, "unit": "kg"}
